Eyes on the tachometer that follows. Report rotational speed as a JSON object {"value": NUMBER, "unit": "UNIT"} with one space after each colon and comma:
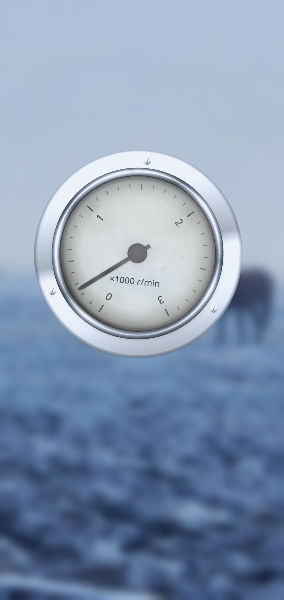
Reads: {"value": 250, "unit": "rpm"}
